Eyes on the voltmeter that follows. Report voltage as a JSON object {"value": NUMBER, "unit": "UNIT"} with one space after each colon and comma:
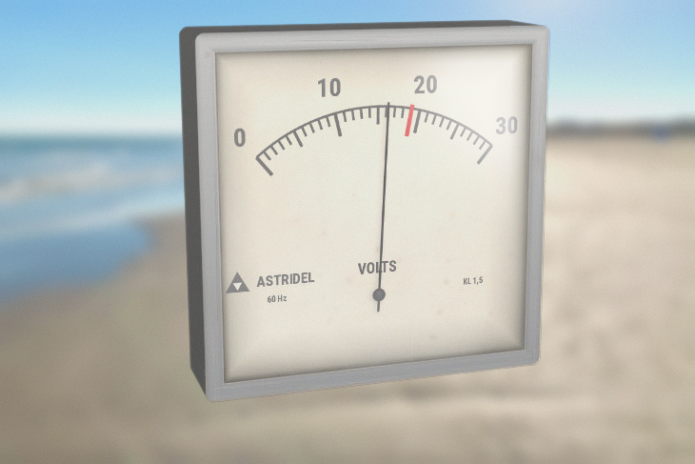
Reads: {"value": 16, "unit": "V"}
